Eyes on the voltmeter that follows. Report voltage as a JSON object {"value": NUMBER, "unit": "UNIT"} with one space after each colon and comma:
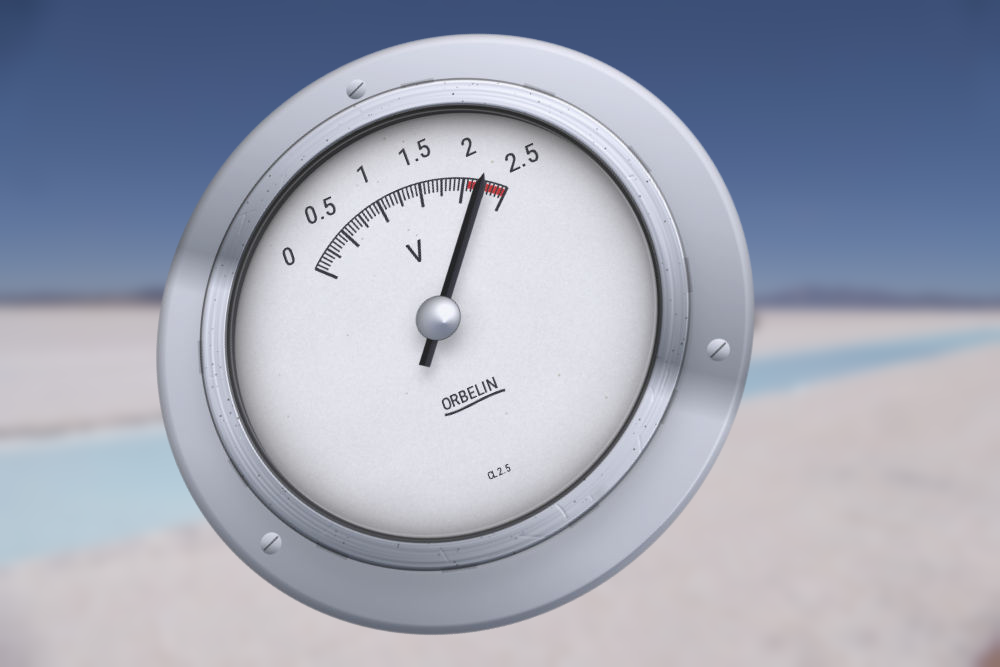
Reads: {"value": 2.25, "unit": "V"}
